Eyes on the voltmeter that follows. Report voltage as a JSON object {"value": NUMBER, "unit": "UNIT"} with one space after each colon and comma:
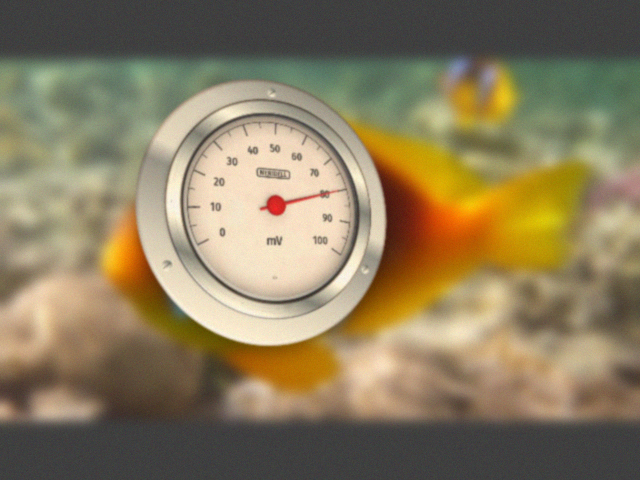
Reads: {"value": 80, "unit": "mV"}
